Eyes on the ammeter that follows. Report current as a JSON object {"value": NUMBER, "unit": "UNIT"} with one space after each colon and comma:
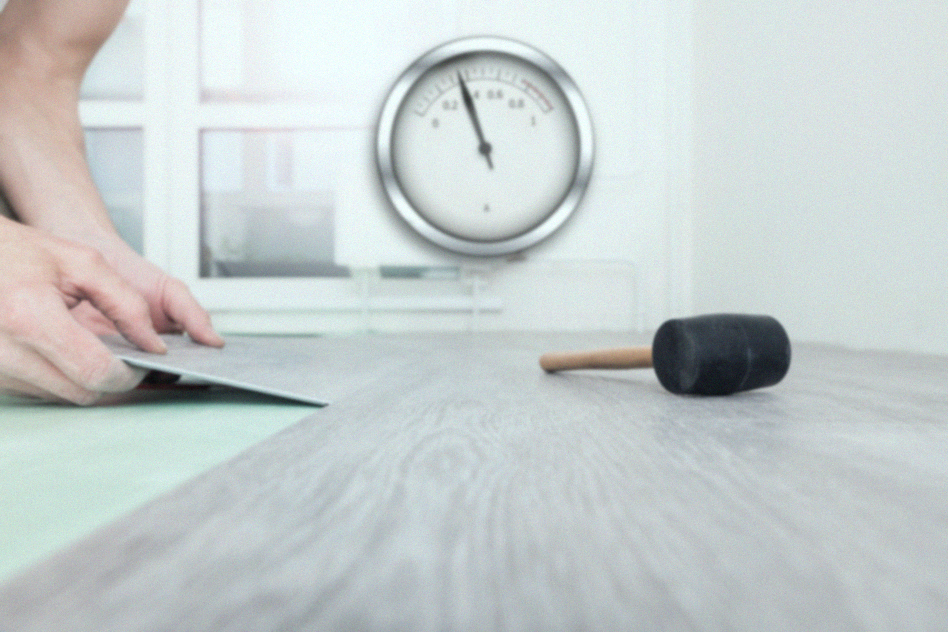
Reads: {"value": 0.35, "unit": "A"}
